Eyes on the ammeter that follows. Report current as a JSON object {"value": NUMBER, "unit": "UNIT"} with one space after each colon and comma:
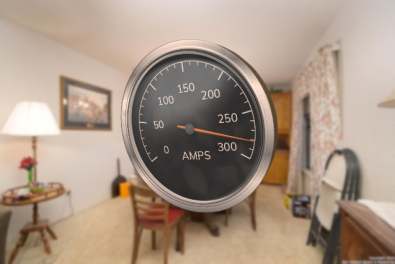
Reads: {"value": 280, "unit": "A"}
